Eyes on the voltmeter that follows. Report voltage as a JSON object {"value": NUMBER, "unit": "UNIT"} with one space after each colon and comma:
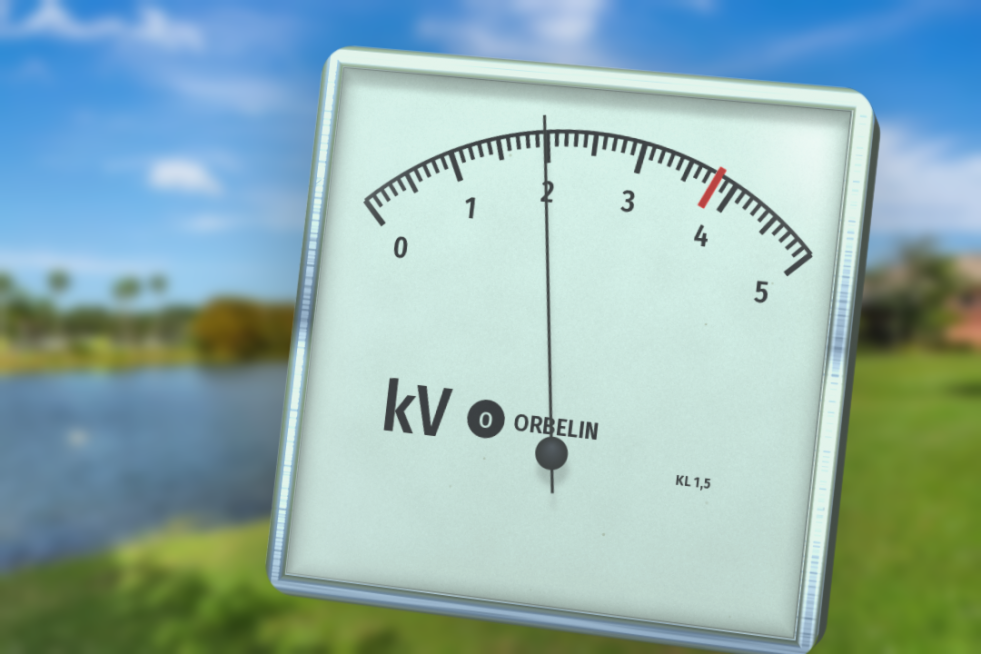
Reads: {"value": 2, "unit": "kV"}
